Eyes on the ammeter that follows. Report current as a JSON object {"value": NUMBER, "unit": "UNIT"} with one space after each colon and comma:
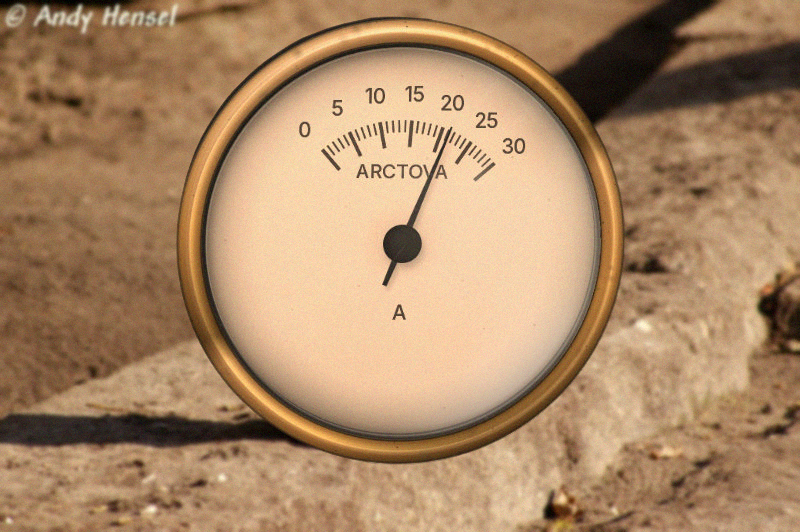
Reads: {"value": 21, "unit": "A"}
